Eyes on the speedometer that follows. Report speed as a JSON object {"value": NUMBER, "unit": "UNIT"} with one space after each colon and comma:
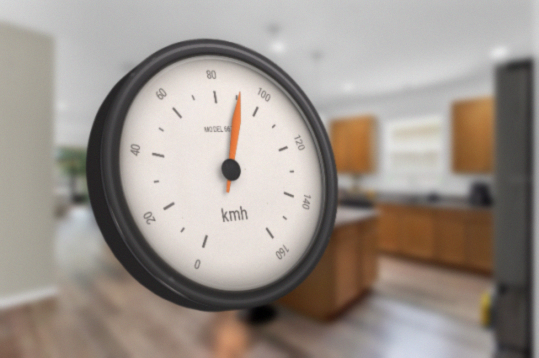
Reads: {"value": 90, "unit": "km/h"}
